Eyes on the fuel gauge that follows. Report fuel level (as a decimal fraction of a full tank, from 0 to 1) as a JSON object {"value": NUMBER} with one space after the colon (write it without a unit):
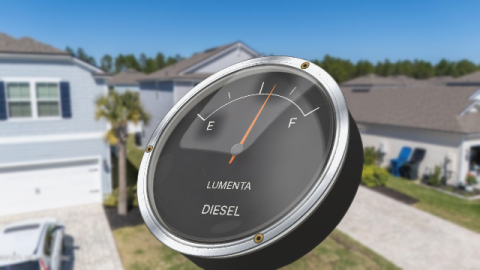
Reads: {"value": 0.625}
